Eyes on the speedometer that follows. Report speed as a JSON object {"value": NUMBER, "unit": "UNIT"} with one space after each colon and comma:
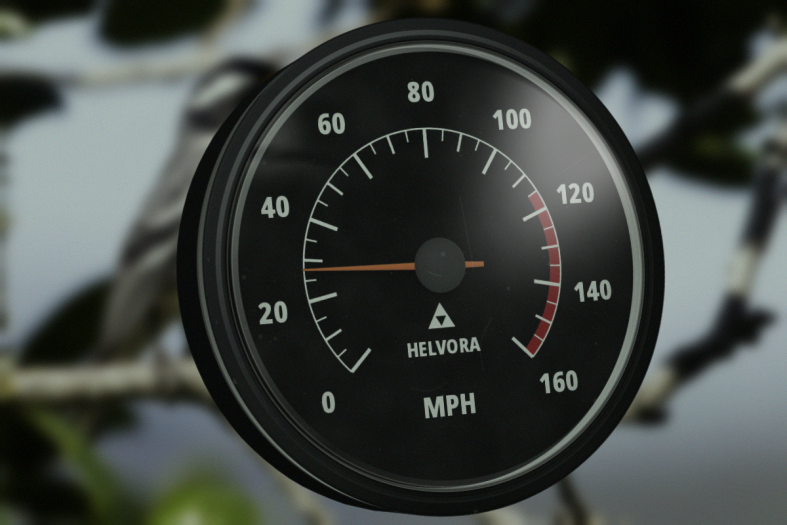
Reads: {"value": 27.5, "unit": "mph"}
